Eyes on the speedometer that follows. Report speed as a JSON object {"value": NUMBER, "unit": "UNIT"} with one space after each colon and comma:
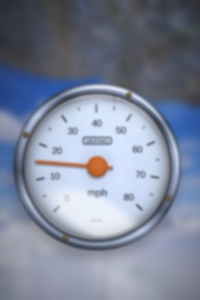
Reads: {"value": 15, "unit": "mph"}
